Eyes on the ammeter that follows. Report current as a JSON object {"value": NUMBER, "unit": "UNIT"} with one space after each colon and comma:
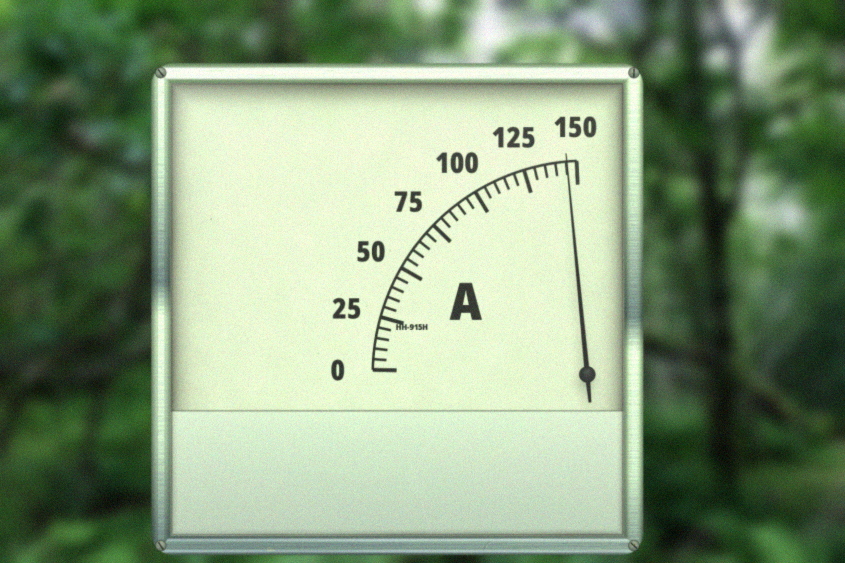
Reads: {"value": 145, "unit": "A"}
